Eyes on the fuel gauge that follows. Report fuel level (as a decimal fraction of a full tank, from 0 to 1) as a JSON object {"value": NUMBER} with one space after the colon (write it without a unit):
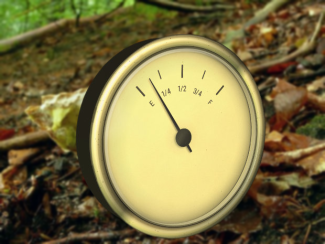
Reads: {"value": 0.125}
